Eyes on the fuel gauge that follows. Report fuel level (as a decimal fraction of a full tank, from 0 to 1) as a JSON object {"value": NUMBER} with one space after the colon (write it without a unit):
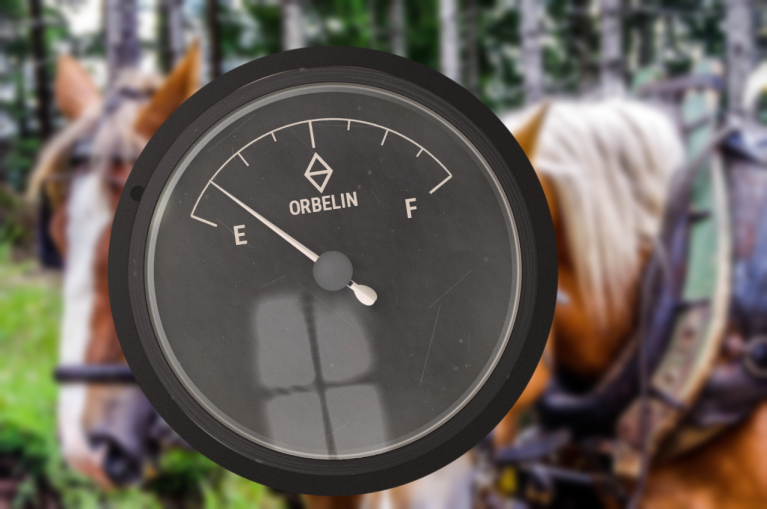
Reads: {"value": 0.125}
